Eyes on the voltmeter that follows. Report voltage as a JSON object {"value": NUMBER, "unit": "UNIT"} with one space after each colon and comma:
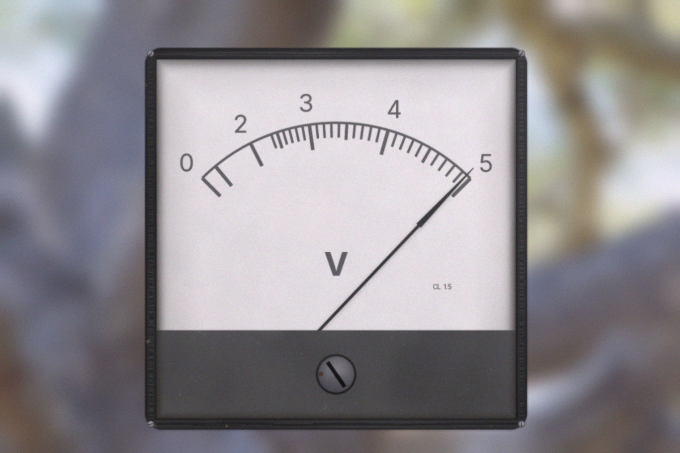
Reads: {"value": 4.95, "unit": "V"}
